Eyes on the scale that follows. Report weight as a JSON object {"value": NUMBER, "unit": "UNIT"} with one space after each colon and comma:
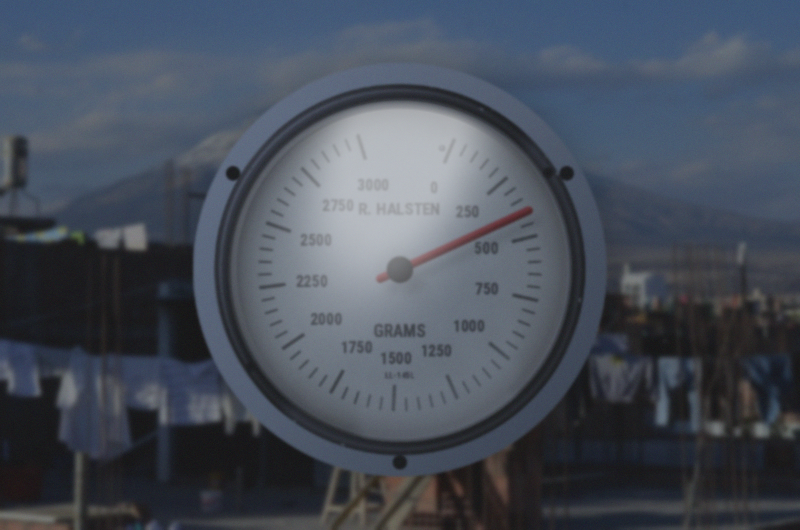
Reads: {"value": 400, "unit": "g"}
